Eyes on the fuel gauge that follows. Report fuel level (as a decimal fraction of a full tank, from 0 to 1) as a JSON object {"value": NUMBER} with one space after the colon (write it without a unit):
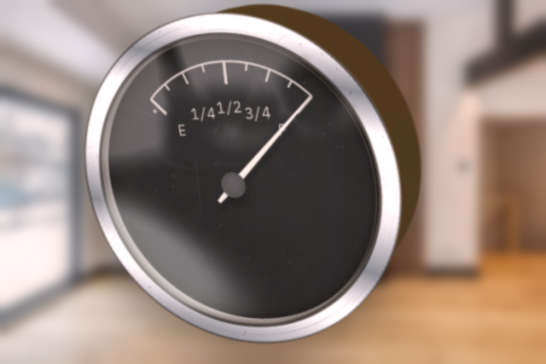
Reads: {"value": 1}
